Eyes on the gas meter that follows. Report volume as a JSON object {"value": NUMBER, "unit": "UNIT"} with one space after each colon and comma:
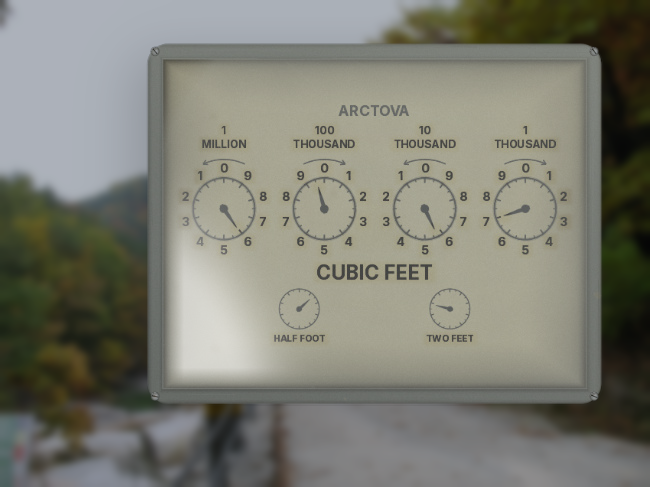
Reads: {"value": 595700, "unit": "ft³"}
